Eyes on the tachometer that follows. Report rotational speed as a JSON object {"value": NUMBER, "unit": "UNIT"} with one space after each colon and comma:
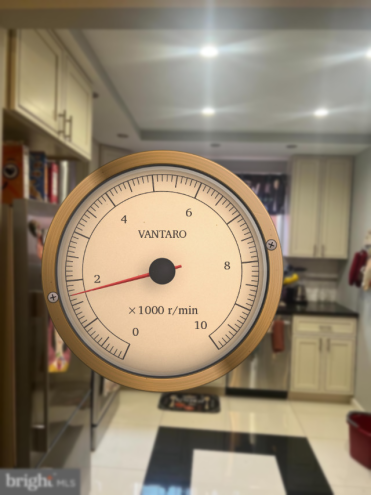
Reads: {"value": 1700, "unit": "rpm"}
